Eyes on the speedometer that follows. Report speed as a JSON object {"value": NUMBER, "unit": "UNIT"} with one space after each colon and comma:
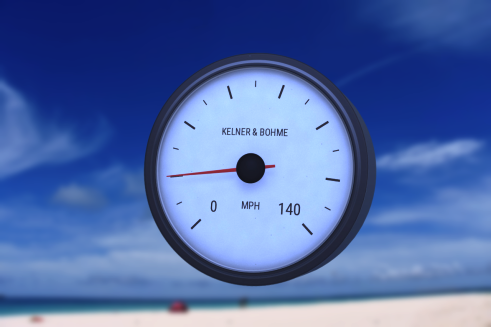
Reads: {"value": 20, "unit": "mph"}
